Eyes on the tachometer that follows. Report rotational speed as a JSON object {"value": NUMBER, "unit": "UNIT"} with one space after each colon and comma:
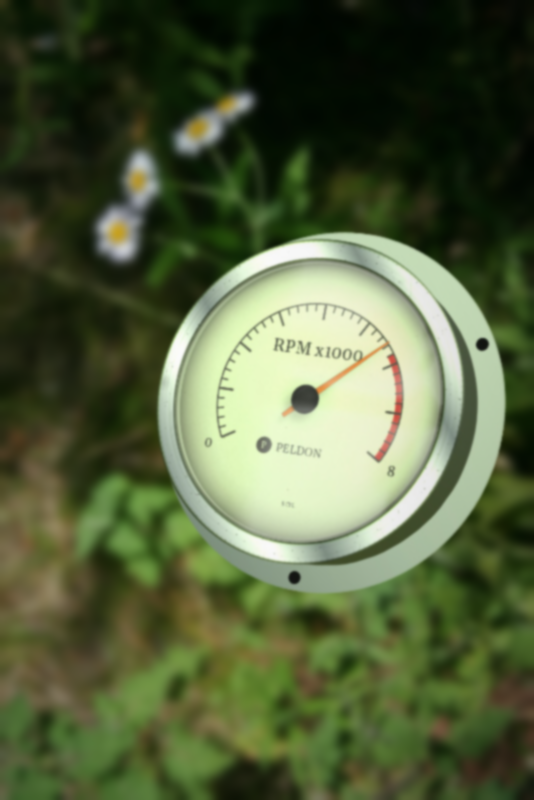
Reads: {"value": 5600, "unit": "rpm"}
